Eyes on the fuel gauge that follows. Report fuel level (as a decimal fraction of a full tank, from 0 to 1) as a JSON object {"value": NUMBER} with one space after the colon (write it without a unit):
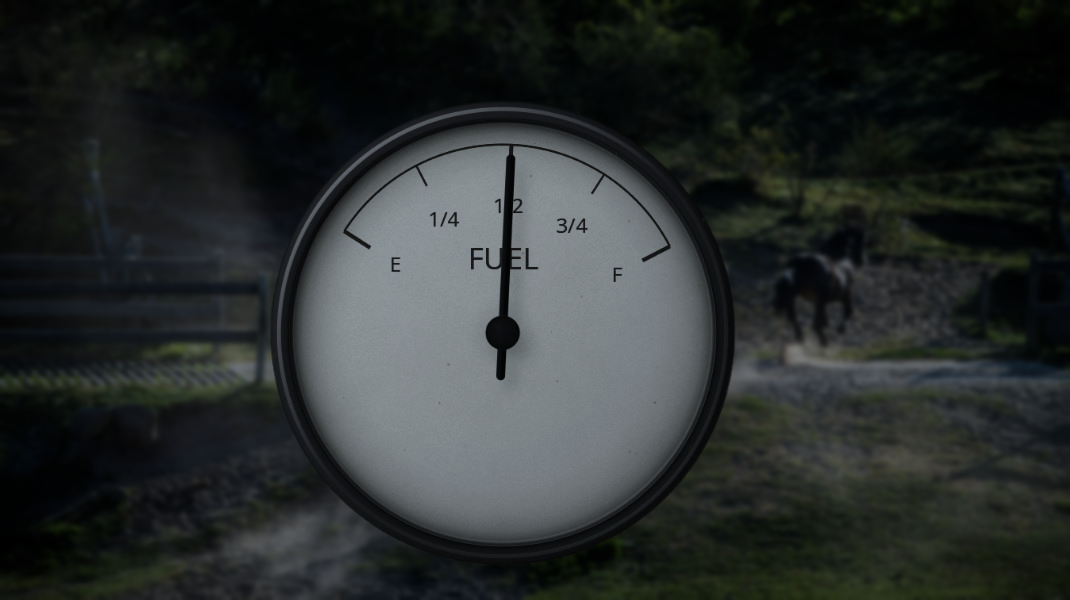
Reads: {"value": 0.5}
